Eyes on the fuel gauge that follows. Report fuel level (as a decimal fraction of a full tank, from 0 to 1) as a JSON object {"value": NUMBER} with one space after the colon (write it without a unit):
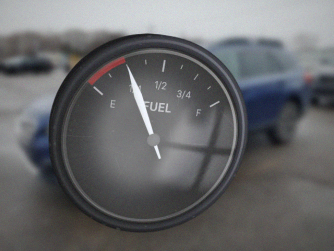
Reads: {"value": 0.25}
